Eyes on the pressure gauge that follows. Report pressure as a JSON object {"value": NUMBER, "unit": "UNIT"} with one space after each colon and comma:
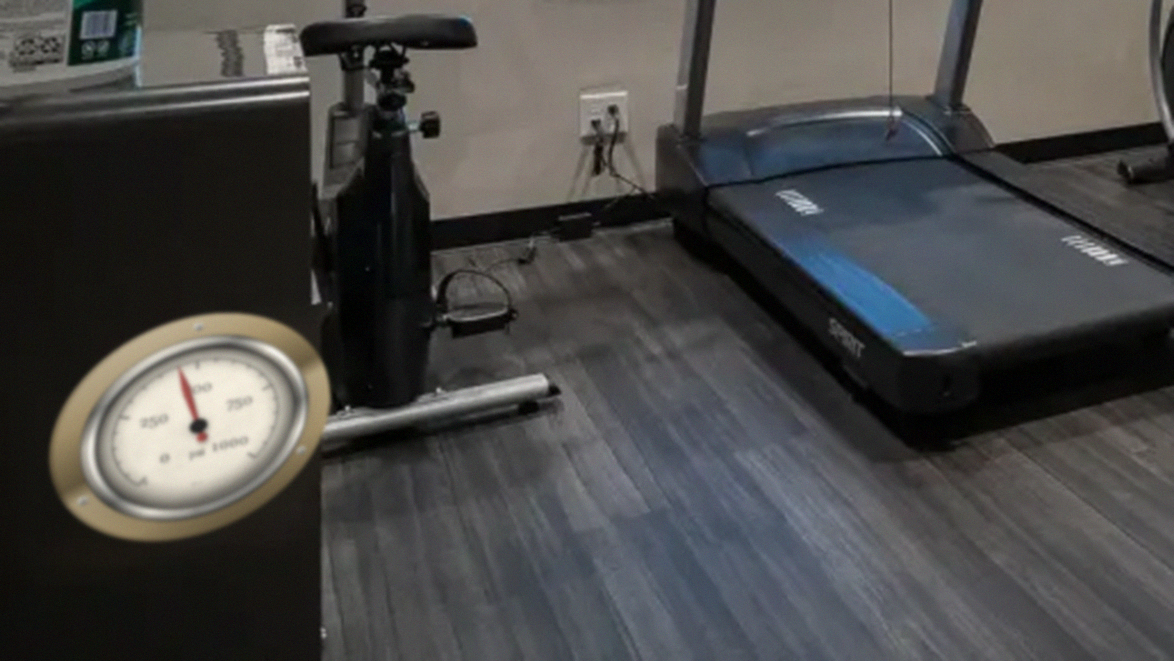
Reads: {"value": 450, "unit": "psi"}
